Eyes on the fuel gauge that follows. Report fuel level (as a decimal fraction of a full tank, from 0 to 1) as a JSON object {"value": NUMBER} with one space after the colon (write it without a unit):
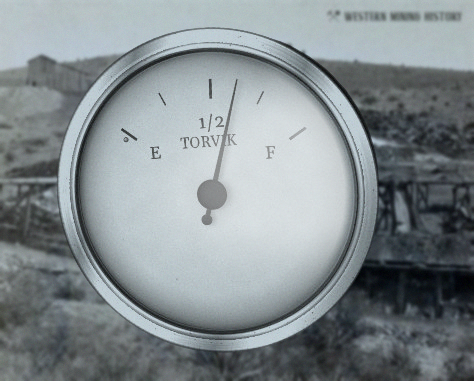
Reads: {"value": 0.625}
